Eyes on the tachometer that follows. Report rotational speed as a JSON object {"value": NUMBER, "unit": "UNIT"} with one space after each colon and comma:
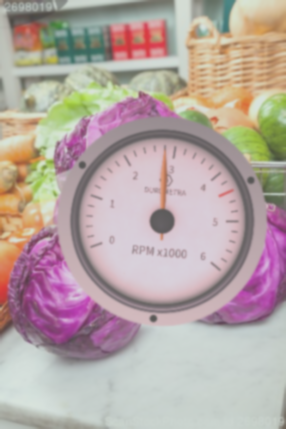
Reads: {"value": 2800, "unit": "rpm"}
